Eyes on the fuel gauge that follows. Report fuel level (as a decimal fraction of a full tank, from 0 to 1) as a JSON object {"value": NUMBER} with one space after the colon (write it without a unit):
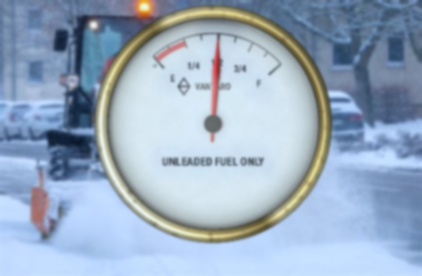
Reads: {"value": 0.5}
